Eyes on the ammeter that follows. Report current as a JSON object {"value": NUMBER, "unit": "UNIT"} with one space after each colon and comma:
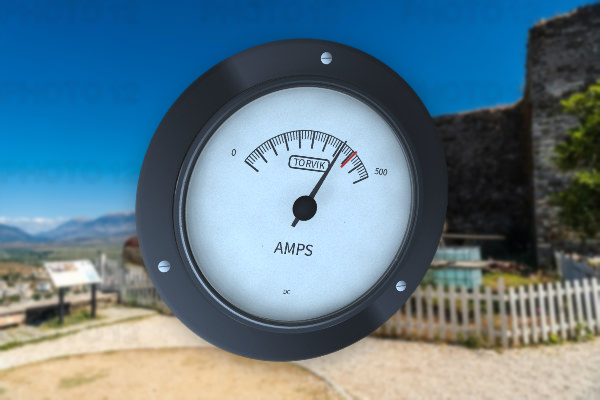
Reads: {"value": 350, "unit": "A"}
